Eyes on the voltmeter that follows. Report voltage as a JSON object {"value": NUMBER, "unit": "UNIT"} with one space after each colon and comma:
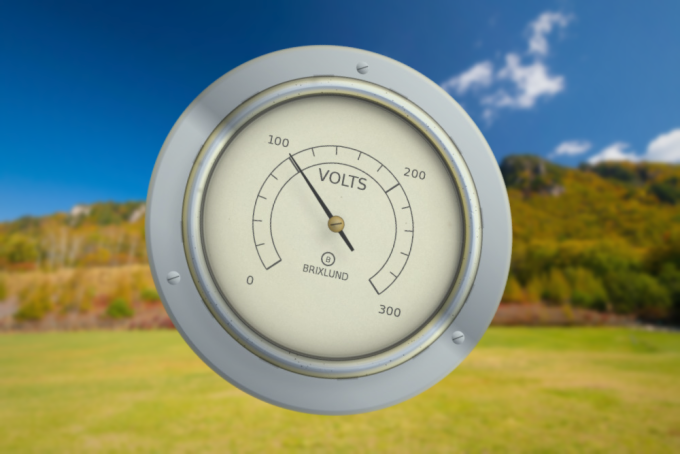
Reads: {"value": 100, "unit": "V"}
